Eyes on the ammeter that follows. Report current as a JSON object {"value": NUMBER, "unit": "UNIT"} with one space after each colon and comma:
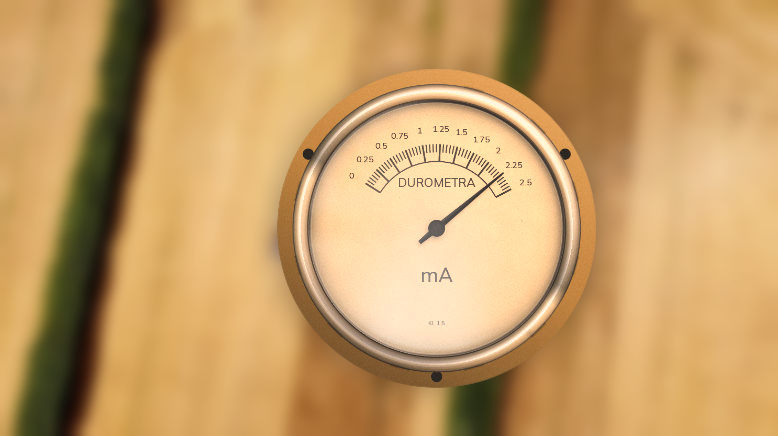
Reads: {"value": 2.25, "unit": "mA"}
